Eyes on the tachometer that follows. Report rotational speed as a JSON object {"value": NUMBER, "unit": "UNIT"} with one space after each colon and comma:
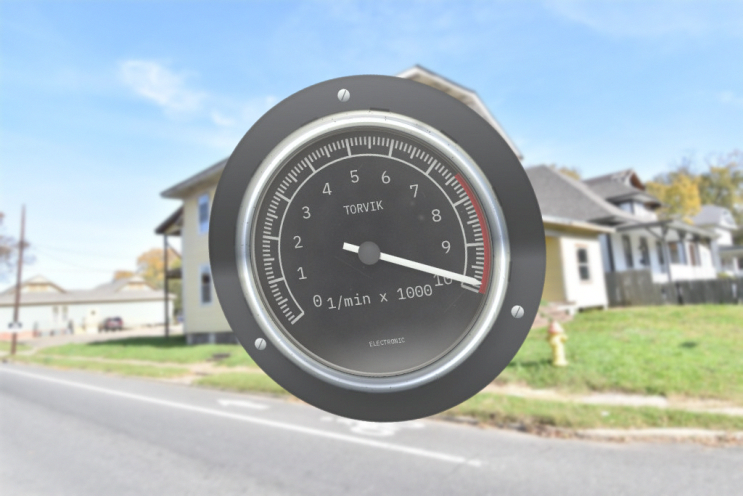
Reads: {"value": 9800, "unit": "rpm"}
